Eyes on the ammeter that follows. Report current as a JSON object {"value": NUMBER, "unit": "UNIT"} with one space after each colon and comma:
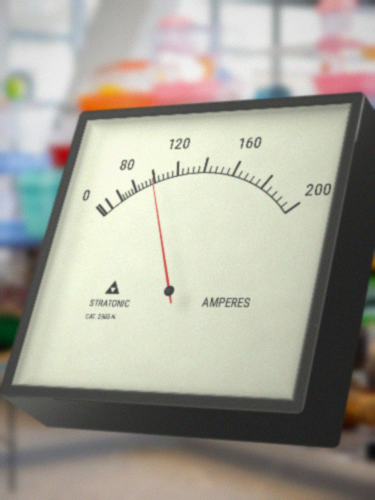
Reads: {"value": 100, "unit": "A"}
